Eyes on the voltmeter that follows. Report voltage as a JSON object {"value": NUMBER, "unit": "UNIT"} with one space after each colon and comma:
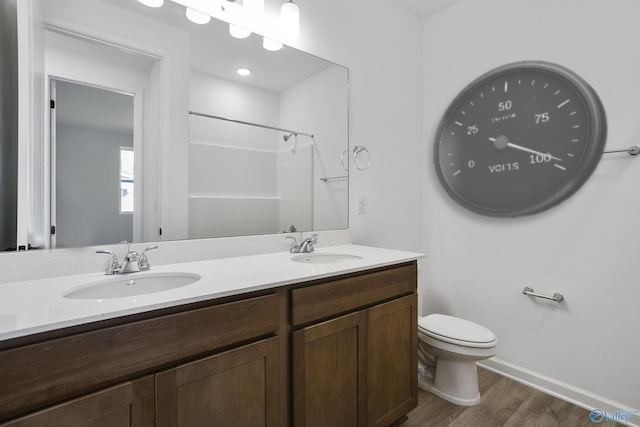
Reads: {"value": 97.5, "unit": "V"}
